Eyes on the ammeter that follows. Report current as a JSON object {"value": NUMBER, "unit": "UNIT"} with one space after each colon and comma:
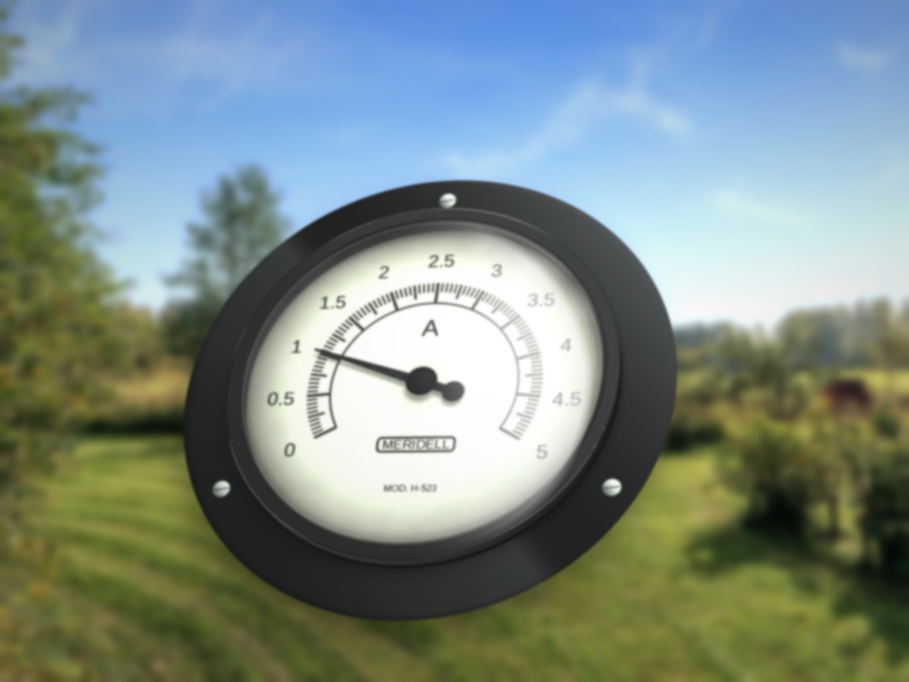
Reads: {"value": 1, "unit": "A"}
